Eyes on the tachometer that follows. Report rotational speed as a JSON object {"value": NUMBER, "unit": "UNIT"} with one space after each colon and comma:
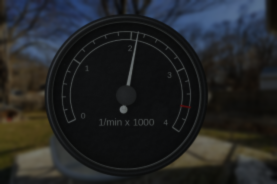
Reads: {"value": 2100, "unit": "rpm"}
